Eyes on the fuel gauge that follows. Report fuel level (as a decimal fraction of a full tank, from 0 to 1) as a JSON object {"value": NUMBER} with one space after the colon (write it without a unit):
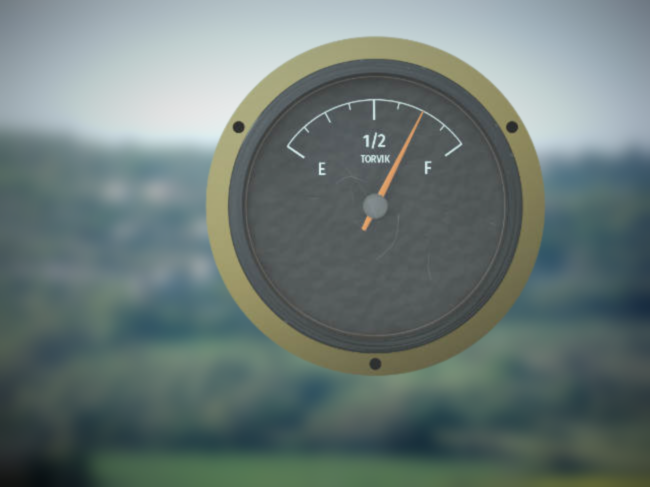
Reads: {"value": 0.75}
